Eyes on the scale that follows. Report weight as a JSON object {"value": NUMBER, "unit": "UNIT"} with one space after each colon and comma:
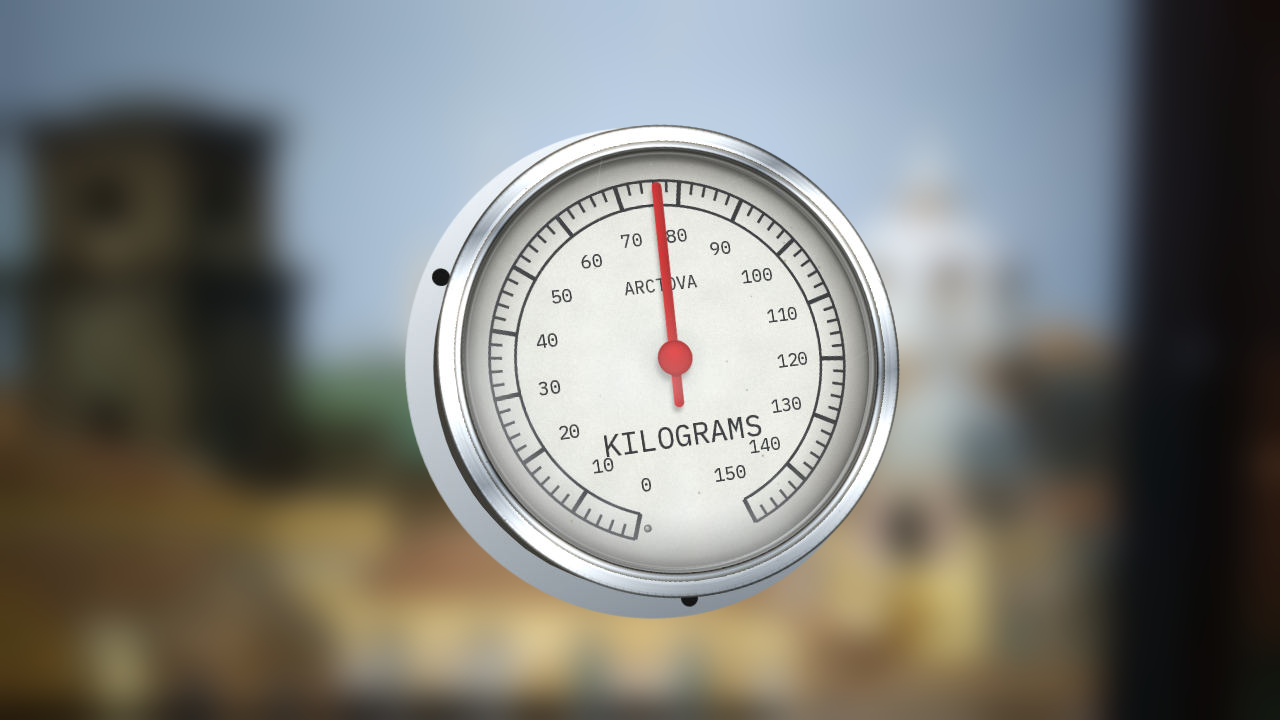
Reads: {"value": 76, "unit": "kg"}
